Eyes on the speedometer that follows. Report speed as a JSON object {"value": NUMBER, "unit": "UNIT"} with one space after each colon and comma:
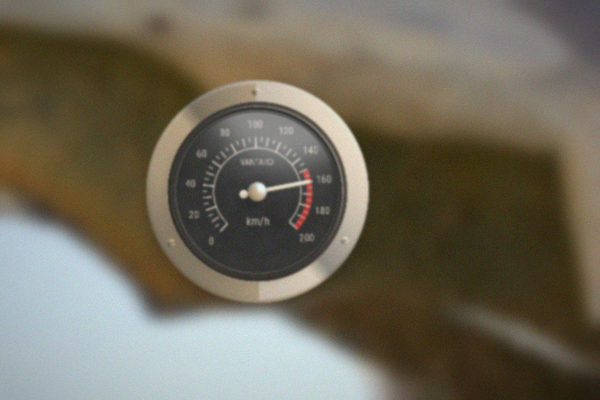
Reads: {"value": 160, "unit": "km/h"}
